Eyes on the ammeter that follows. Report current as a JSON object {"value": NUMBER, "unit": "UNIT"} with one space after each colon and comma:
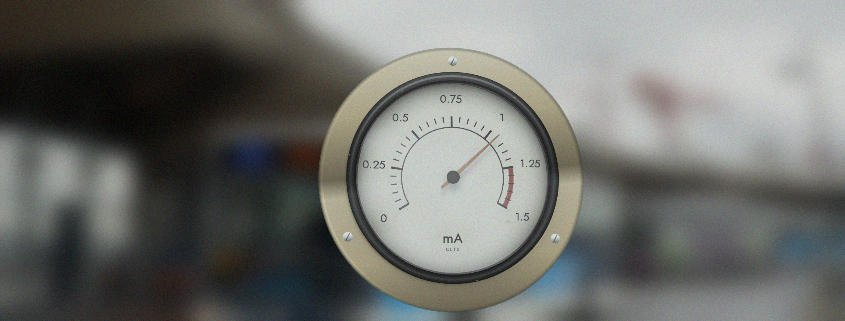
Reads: {"value": 1.05, "unit": "mA"}
